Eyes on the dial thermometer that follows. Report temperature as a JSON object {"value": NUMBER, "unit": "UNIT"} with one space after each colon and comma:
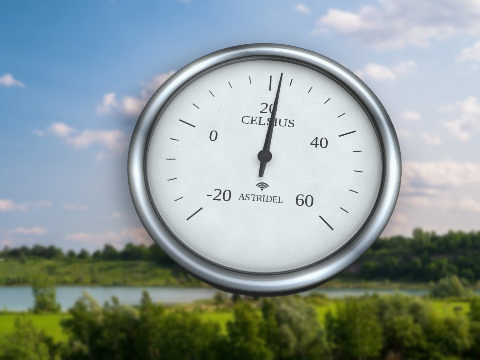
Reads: {"value": 22, "unit": "°C"}
